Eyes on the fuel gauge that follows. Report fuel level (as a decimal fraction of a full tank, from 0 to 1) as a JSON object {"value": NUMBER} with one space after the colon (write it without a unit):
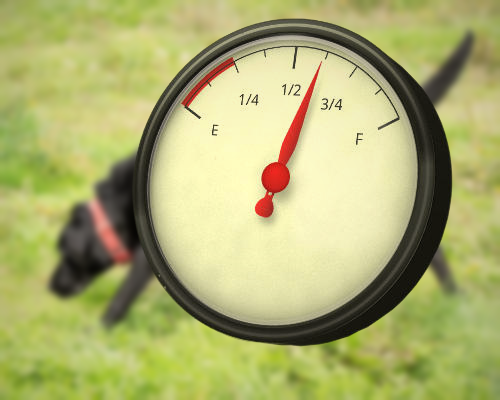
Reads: {"value": 0.625}
